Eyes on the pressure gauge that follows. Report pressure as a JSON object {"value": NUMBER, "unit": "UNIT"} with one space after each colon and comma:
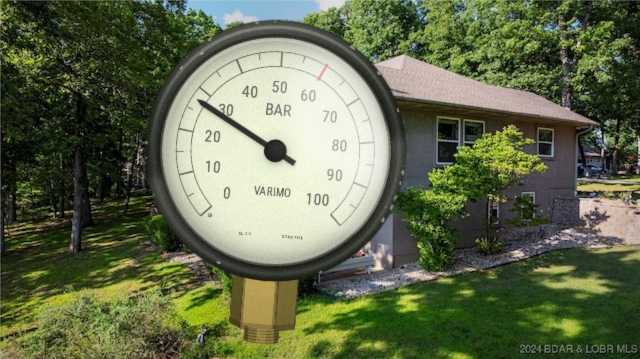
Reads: {"value": 27.5, "unit": "bar"}
